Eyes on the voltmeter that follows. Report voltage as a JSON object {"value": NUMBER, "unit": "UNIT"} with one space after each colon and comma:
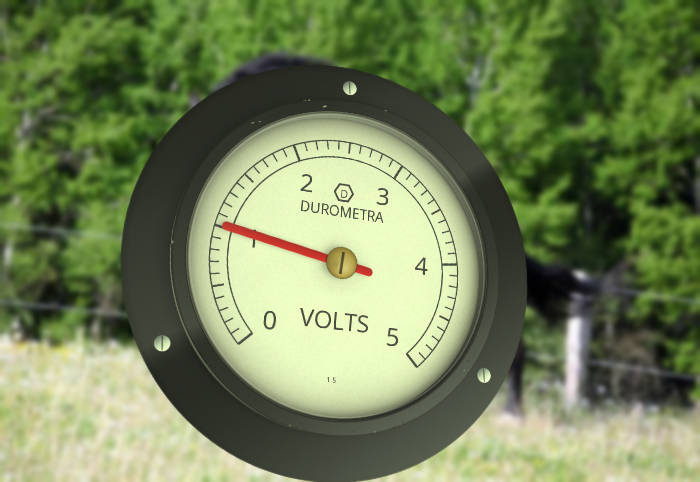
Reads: {"value": 1, "unit": "V"}
